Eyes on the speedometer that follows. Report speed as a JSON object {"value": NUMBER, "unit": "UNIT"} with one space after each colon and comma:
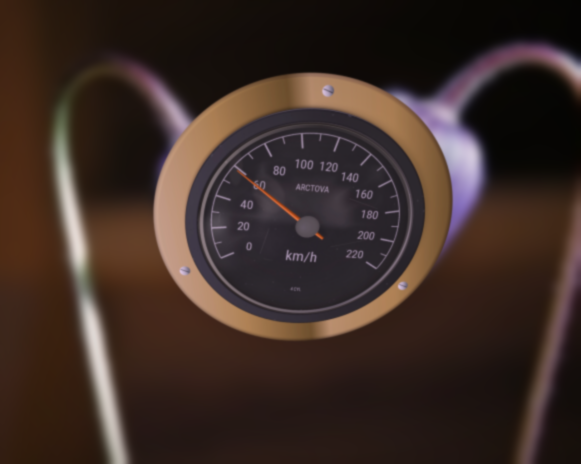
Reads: {"value": 60, "unit": "km/h"}
